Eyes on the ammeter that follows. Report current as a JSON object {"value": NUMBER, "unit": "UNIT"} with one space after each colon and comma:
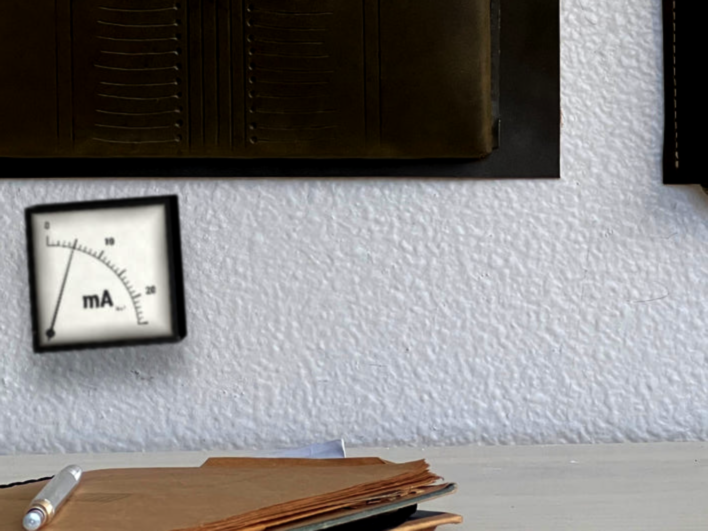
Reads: {"value": 5, "unit": "mA"}
